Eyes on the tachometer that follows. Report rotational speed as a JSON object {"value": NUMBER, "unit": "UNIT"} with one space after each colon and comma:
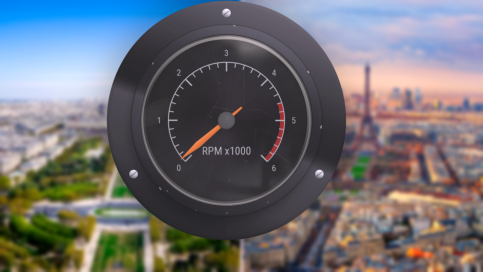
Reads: {"value": 100, "unit": "rpm"}
